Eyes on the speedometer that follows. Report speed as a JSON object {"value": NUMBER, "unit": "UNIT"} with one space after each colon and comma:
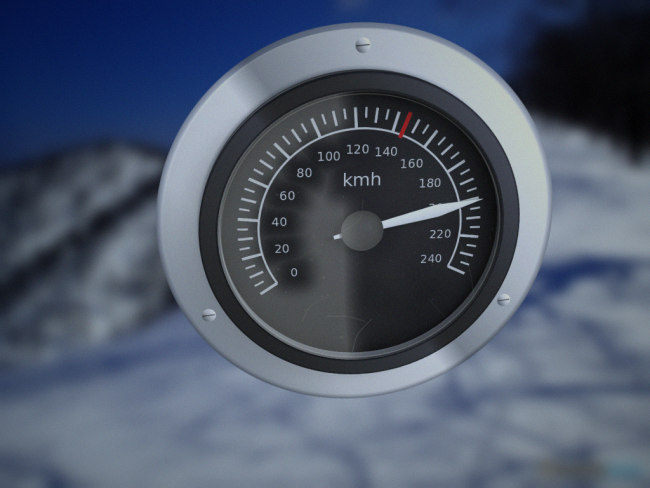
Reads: {"value": 200, "unit": "km/h"}
